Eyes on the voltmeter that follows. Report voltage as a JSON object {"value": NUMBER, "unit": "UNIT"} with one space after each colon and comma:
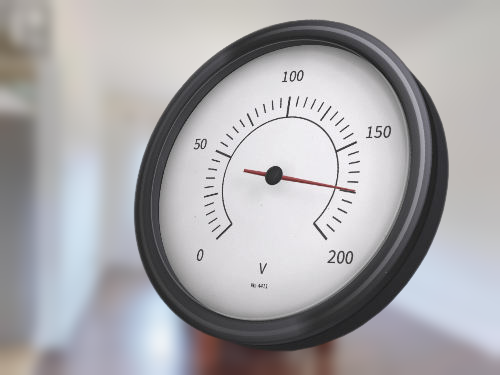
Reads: {"value": 175, "unit": "V"}
